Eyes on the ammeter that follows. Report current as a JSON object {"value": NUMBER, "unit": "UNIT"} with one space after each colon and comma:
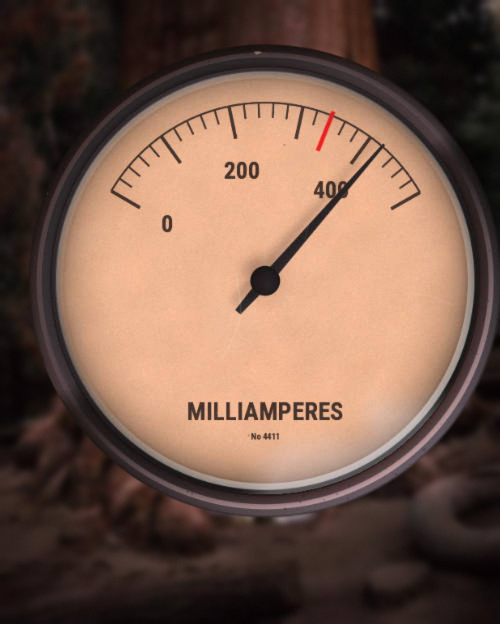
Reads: {"value": 420, "unit": "mA"}
